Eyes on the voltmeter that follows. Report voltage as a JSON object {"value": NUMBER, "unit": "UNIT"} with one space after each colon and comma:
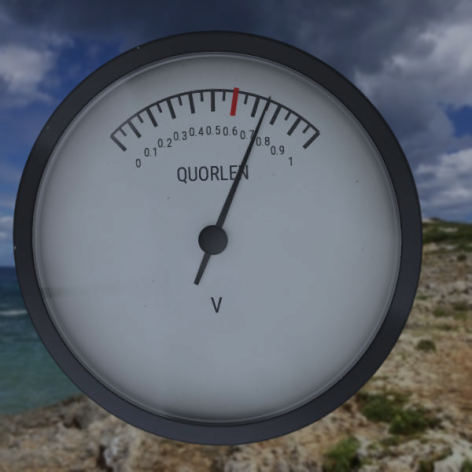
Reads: {"value": 0.75, "unit": "V"}
